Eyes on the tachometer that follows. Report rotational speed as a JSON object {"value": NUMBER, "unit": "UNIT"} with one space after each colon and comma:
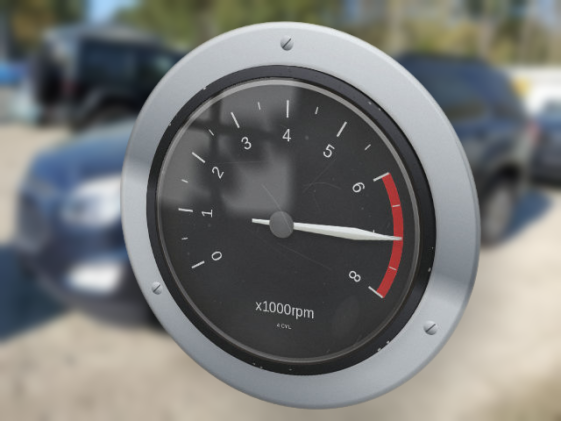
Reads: {"value": 7000, "unit": "rpm"}
